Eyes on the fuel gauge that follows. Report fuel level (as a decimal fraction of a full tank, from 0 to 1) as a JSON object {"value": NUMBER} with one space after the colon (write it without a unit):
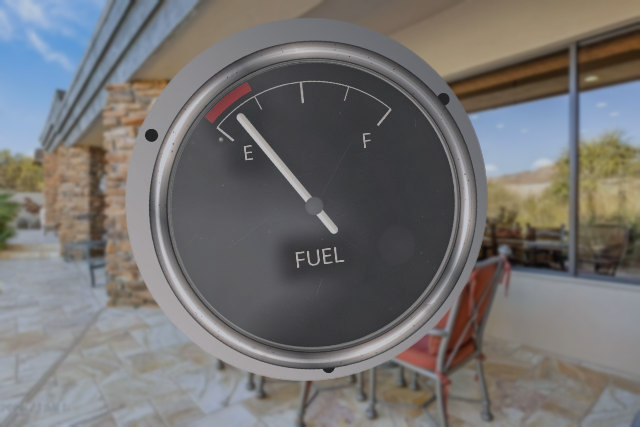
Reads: {"value": 0.125}
